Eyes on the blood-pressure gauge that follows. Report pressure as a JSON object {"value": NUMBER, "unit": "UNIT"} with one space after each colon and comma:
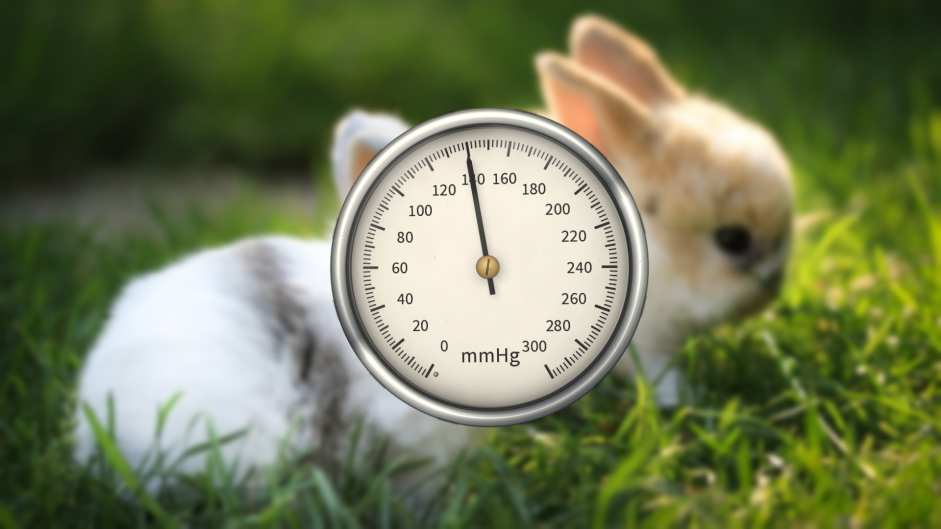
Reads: {"value": 140, "unit": "mmHg"}
